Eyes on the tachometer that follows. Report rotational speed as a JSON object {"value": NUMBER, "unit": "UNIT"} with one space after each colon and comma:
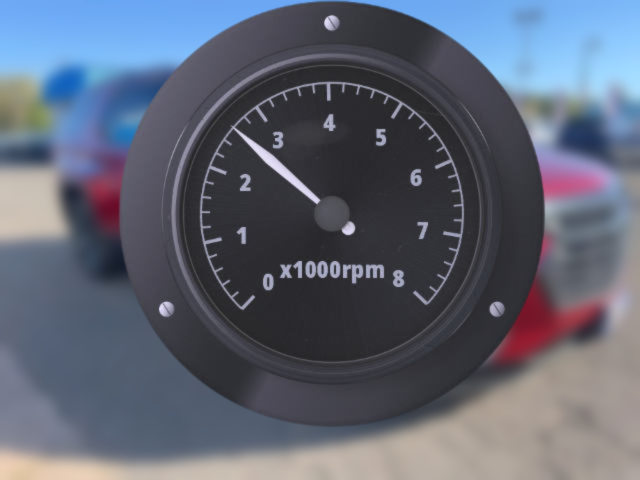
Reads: {"value": 2600, "unit": "rpm"}
